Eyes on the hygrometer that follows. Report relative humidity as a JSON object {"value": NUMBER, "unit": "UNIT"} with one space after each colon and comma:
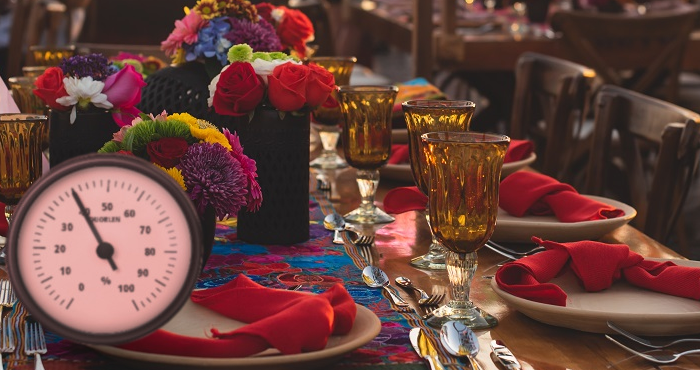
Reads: {"value": 40, "unit": "%"}
